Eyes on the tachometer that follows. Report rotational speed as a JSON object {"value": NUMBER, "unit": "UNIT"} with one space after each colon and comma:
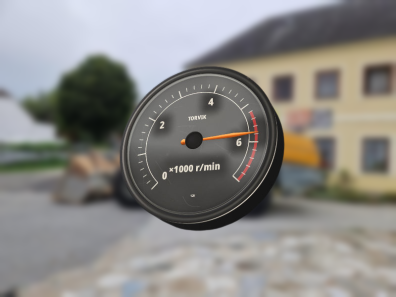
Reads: {"value": 5800, "unit": "rpm"}
